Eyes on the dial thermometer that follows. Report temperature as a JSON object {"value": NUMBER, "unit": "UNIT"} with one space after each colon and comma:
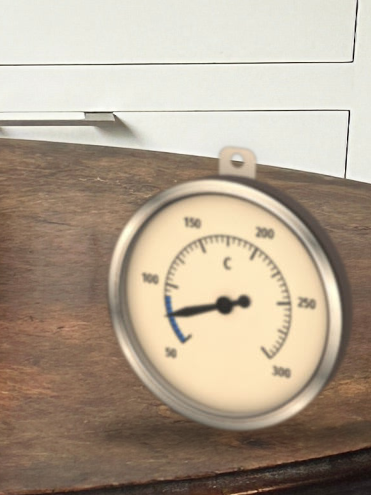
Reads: {"value": 75, "unit": "°C"}
